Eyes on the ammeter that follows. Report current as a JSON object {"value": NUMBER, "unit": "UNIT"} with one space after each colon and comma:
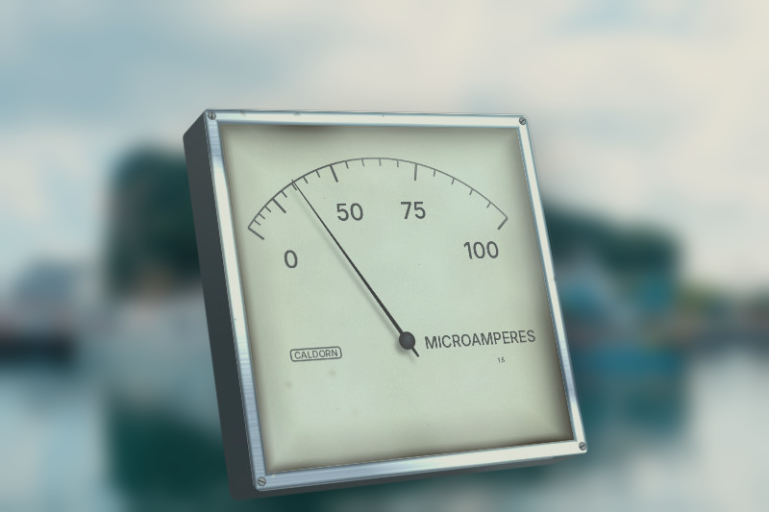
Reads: {"value": 35, "unit": "µA"}
